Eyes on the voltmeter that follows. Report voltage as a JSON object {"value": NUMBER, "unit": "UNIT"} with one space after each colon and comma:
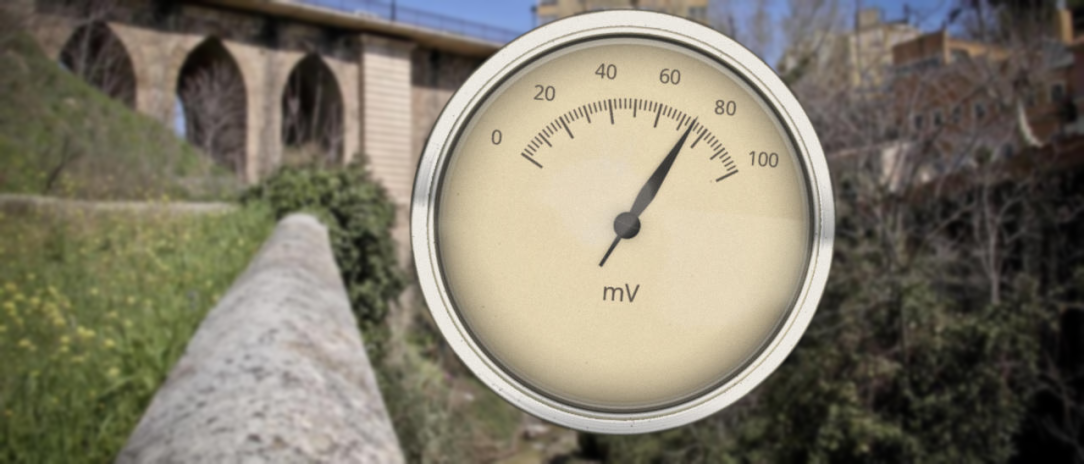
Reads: {"value": 74, "unit": "mV"}
